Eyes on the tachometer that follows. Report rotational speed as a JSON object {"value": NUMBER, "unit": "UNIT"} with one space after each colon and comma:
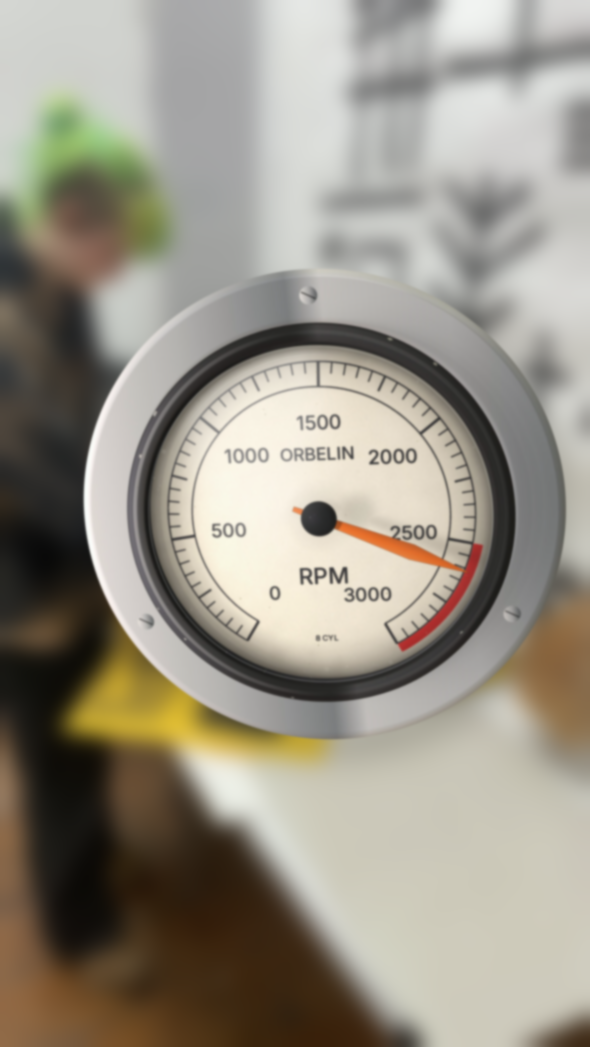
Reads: {"value": 2600, "unit": "rpm"}
